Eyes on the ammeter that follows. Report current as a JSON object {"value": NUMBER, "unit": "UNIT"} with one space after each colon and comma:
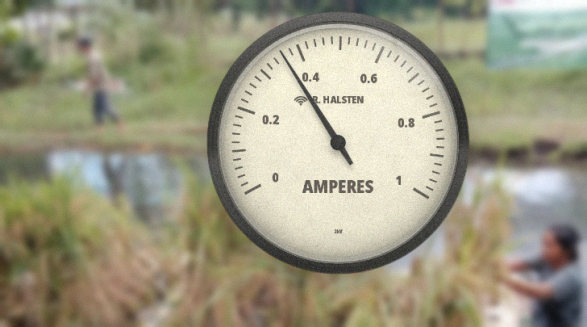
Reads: {"value": 0.36, "unit": "A"}
